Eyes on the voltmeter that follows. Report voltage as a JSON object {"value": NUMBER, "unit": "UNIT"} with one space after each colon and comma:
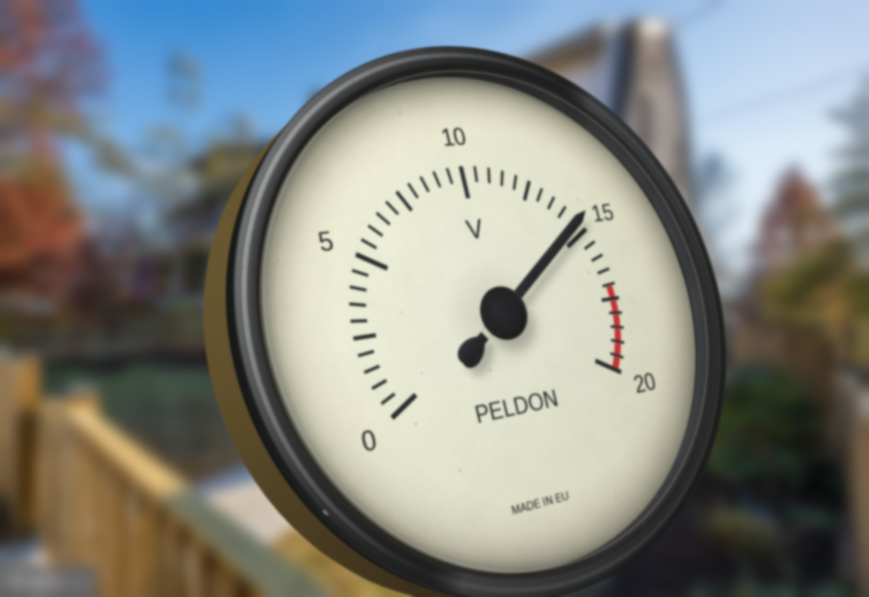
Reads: {"value": 14.5, "unit": "V"}
